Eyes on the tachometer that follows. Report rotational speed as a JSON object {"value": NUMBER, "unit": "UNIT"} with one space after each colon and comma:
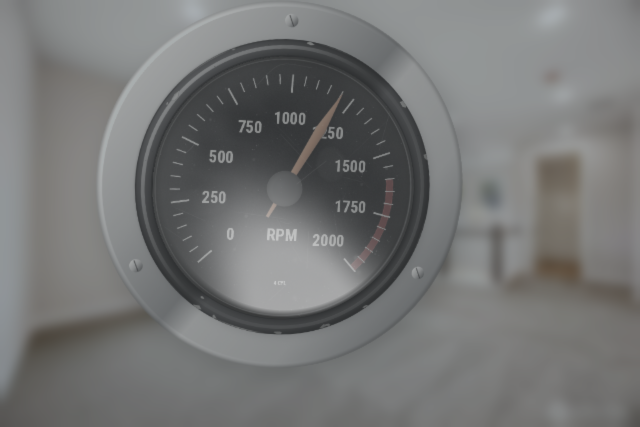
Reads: {"value": 1200, "unit": "rpm"}
